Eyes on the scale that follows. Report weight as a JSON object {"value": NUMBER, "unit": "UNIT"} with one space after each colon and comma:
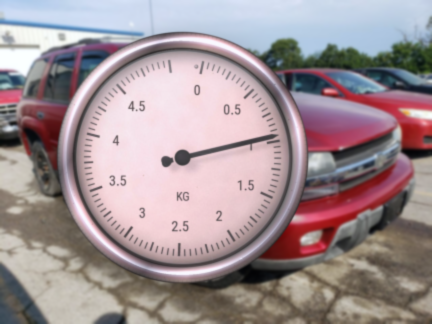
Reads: {"value": 0.95, "unit": "kg"}
